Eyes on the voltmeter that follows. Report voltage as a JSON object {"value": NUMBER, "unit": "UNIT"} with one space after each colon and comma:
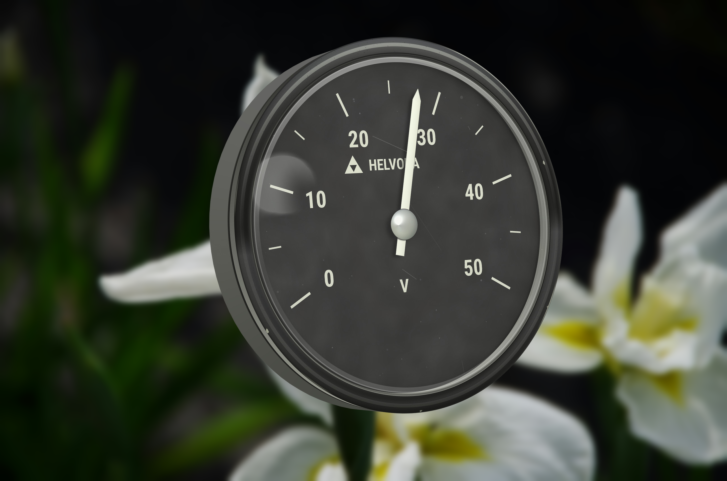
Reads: {"value": 27.5, "unit": "V"}
